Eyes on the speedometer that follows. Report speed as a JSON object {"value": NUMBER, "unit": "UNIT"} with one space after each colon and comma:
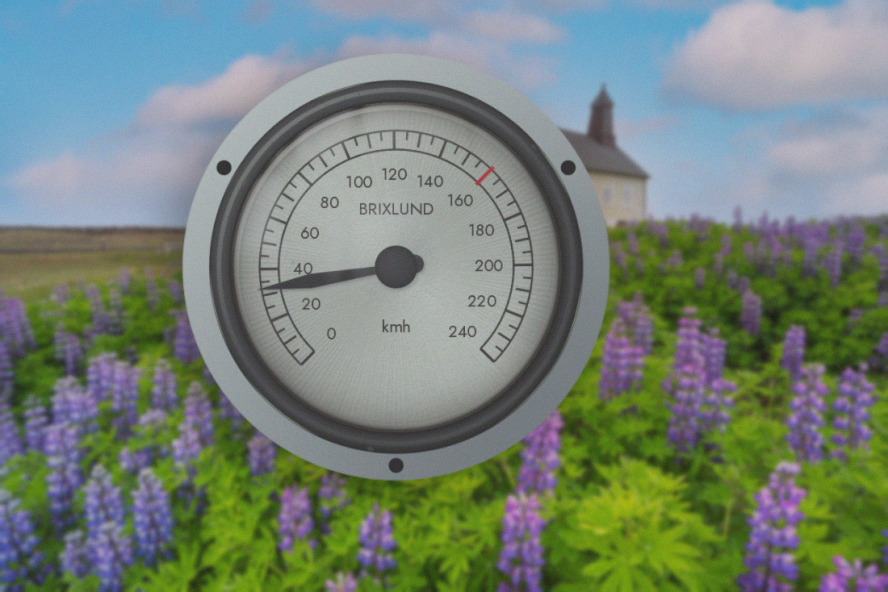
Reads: {"value": 32.5, "unit": "km/h"}
